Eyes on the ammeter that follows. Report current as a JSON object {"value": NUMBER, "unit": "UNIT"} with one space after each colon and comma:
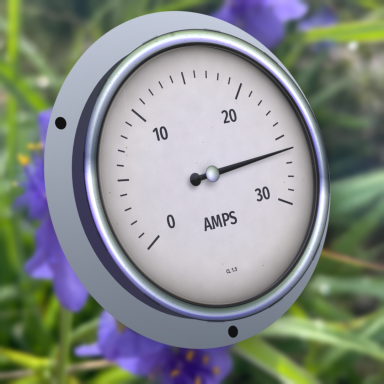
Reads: {"value": 26, "unit": "A"}
